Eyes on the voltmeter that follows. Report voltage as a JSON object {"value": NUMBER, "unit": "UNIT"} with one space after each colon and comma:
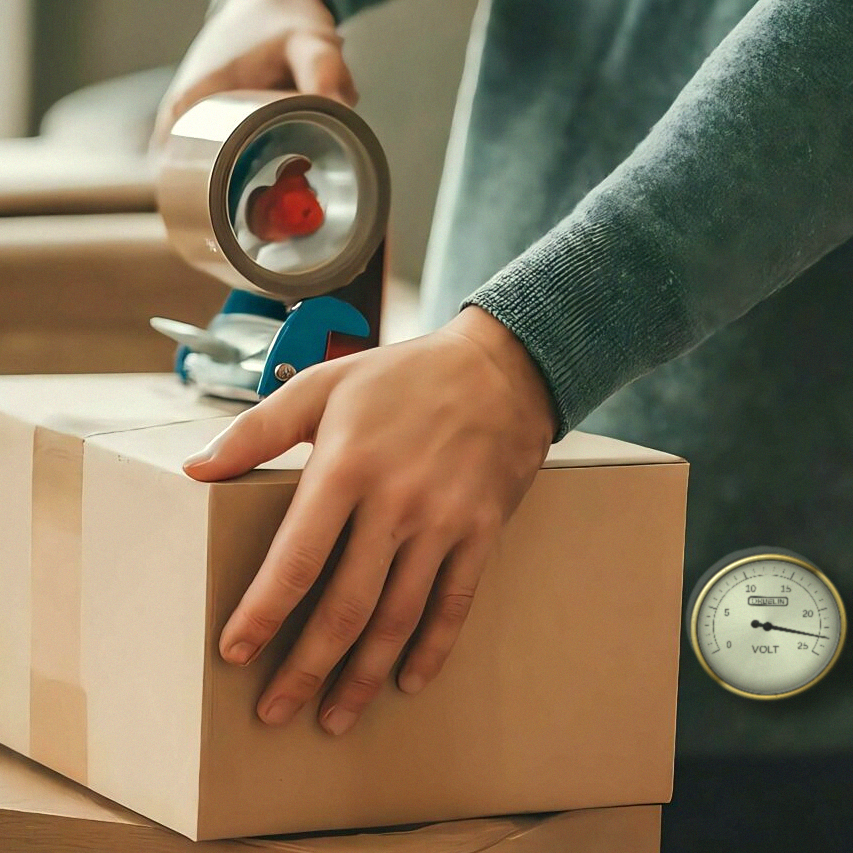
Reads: {"value": 23, "unit": "V"}
